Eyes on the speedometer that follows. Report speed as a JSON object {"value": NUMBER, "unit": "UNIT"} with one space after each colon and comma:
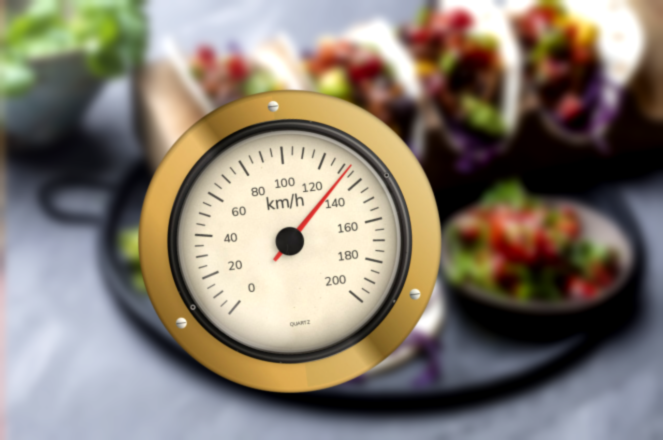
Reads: {"value": 132.5, "unit": "km/h"}
